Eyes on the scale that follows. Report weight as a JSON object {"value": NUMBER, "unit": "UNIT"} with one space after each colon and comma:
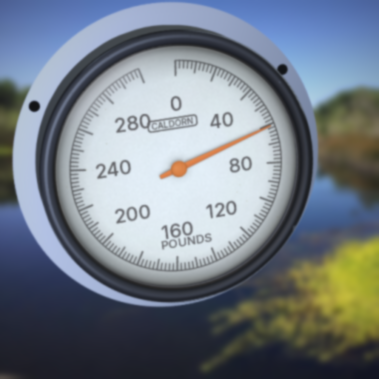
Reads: {"value": 60, "unit": "lb"}
